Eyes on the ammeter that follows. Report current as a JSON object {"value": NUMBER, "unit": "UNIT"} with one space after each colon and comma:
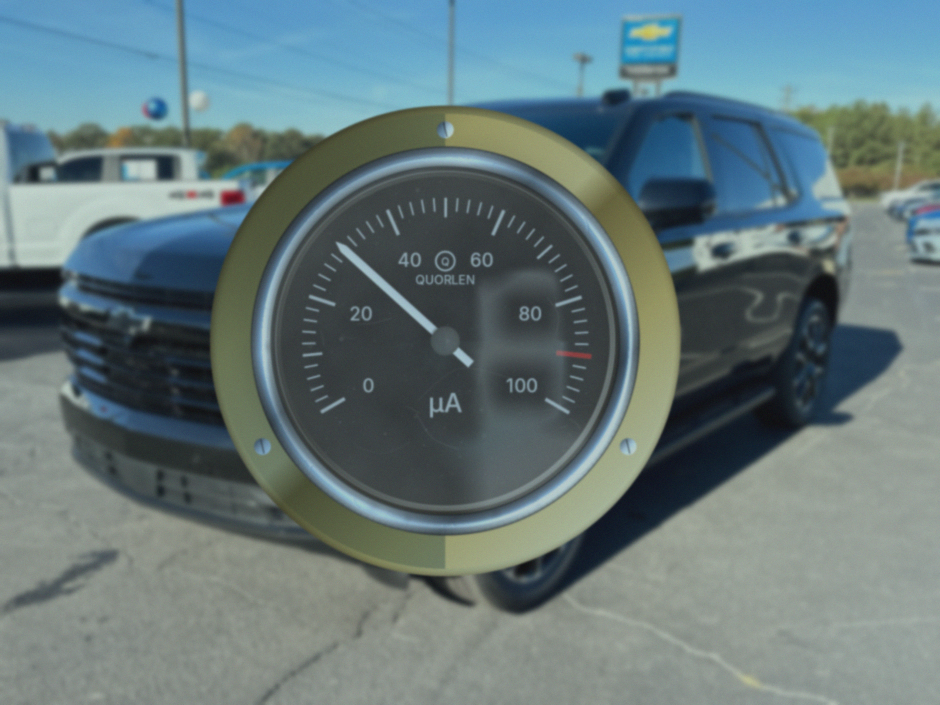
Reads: {"value": 30, "unit": "µA"}
